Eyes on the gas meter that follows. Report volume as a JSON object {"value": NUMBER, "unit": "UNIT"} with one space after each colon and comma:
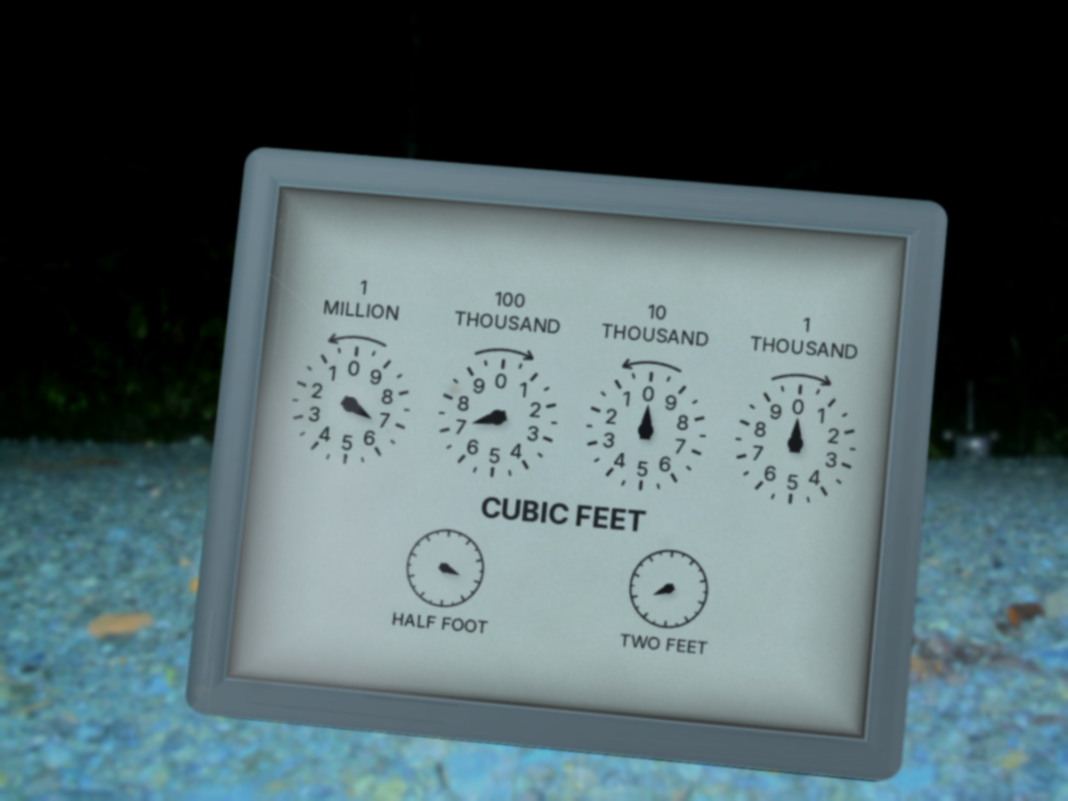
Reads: {"value": 670000, "unit": "ft³"}
